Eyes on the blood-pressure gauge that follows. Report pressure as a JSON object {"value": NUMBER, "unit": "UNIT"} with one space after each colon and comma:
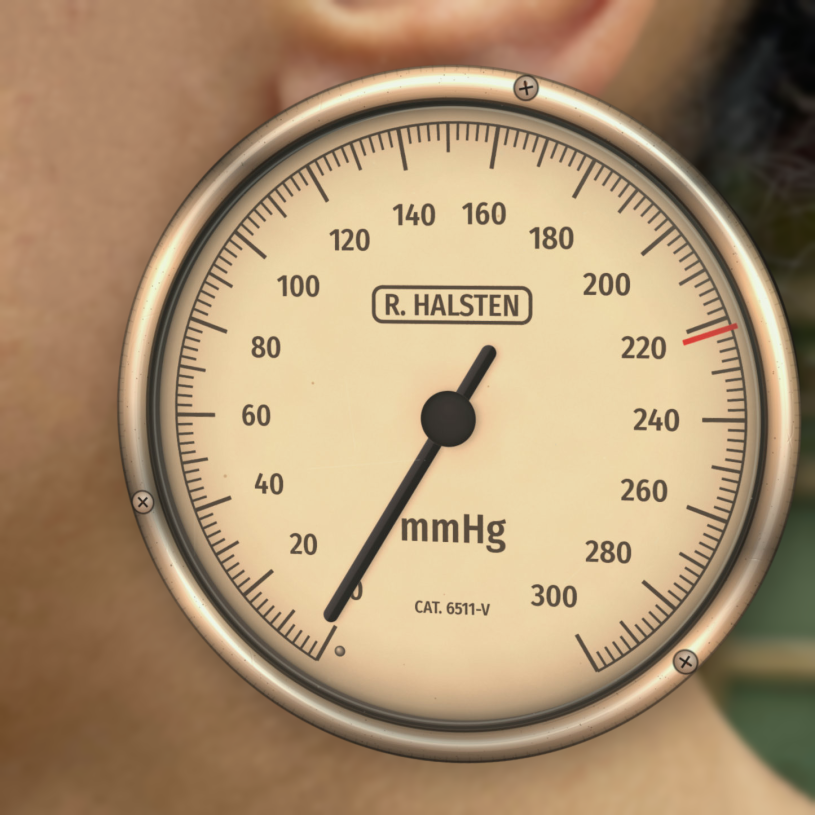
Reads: {"value": 2, "unit": "mmHg"}
